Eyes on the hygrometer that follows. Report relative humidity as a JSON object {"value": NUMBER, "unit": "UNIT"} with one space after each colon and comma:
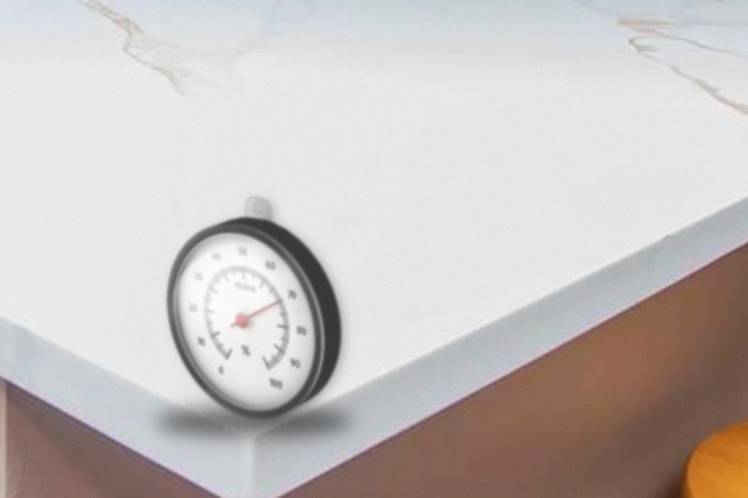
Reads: {"value": 70, "unit": "%"}
